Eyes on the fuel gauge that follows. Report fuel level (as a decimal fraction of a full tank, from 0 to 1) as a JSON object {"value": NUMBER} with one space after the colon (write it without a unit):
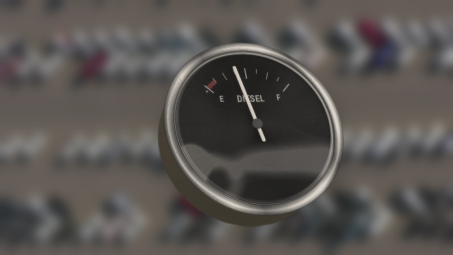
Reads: {"value": 0.375}
